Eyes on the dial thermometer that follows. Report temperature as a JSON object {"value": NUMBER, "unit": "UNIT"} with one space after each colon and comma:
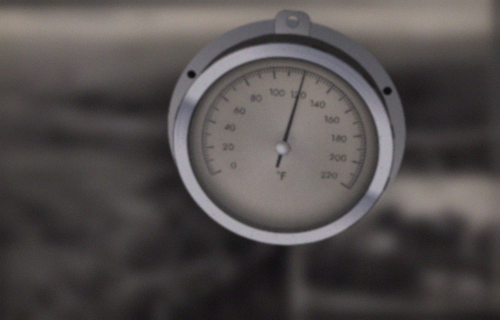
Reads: {"value": 120, "unit": "°F"}
